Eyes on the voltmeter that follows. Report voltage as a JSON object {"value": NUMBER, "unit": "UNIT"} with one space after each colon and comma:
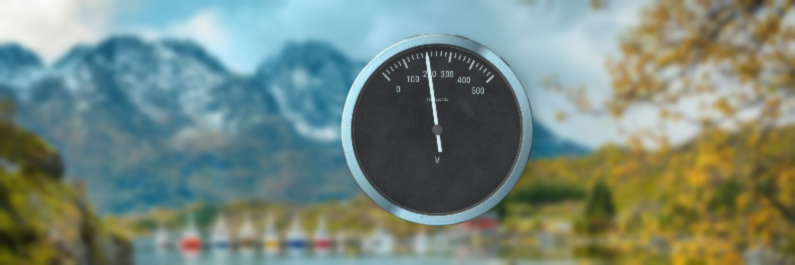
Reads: {"value": 200, "unit": "V"}
